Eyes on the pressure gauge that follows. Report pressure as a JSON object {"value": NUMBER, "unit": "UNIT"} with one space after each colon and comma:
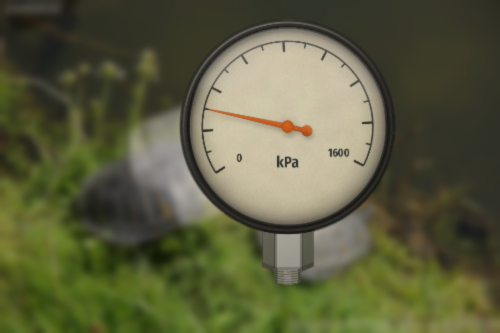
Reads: {"value": 300, "unit": "kPa"}
